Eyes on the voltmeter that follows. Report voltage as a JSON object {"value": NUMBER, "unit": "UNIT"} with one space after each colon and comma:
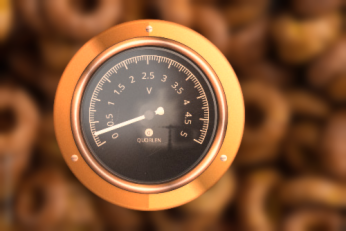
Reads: {"value": 0.25, "unit": "V"}
